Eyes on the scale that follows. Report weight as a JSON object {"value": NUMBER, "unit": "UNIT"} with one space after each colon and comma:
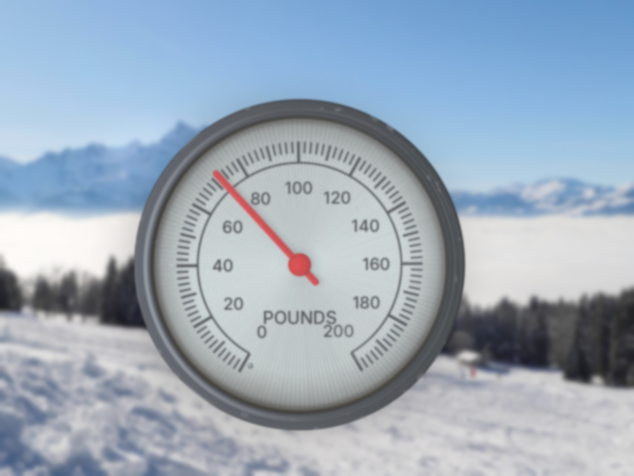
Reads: {"value": 72, "unit": "lb"}
